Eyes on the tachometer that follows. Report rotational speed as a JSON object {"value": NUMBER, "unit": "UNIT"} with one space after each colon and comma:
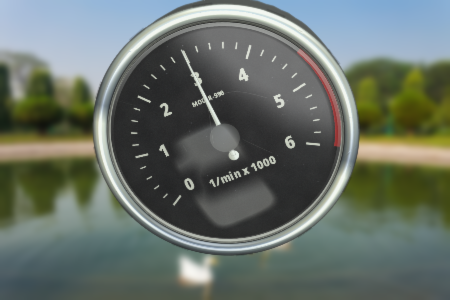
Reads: {"value": 3000, "unit": "rpm"}
